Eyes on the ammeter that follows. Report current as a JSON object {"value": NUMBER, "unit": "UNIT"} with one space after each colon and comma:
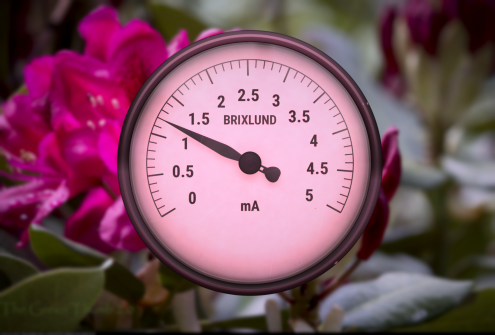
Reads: {"value": 1.2, "unit": "mA"}
